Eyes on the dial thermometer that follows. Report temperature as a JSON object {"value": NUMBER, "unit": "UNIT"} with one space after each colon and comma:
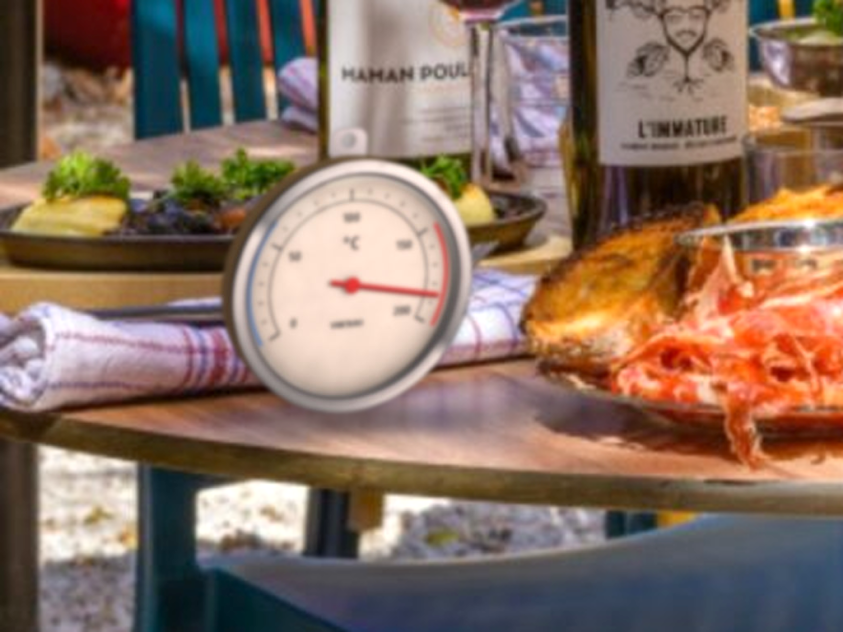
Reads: {"value": 185, "unit": "°C"}
